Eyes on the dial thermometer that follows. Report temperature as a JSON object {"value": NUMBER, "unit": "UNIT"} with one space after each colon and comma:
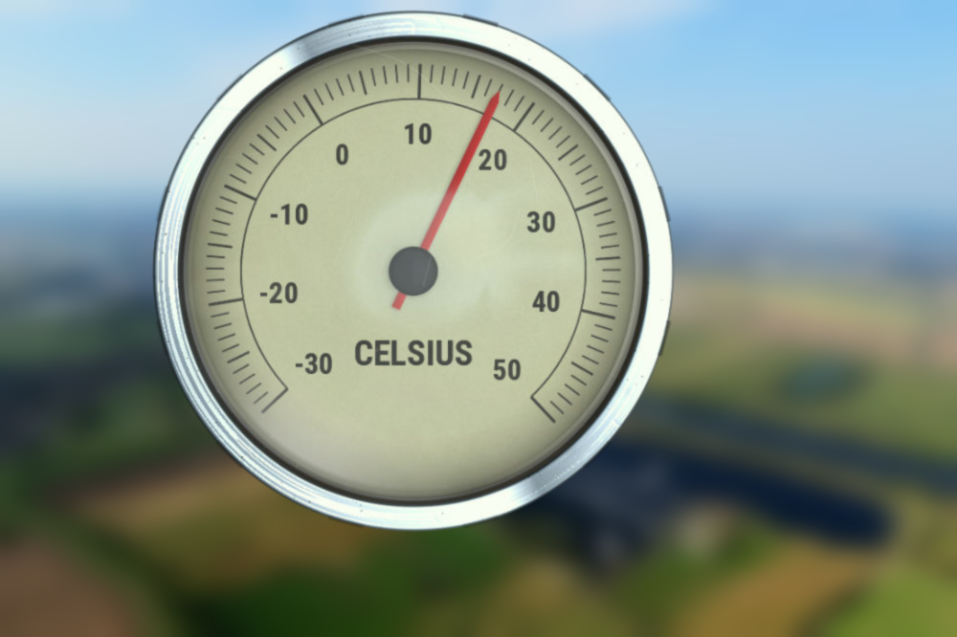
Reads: {"value": 17, "unit": "°C"}
